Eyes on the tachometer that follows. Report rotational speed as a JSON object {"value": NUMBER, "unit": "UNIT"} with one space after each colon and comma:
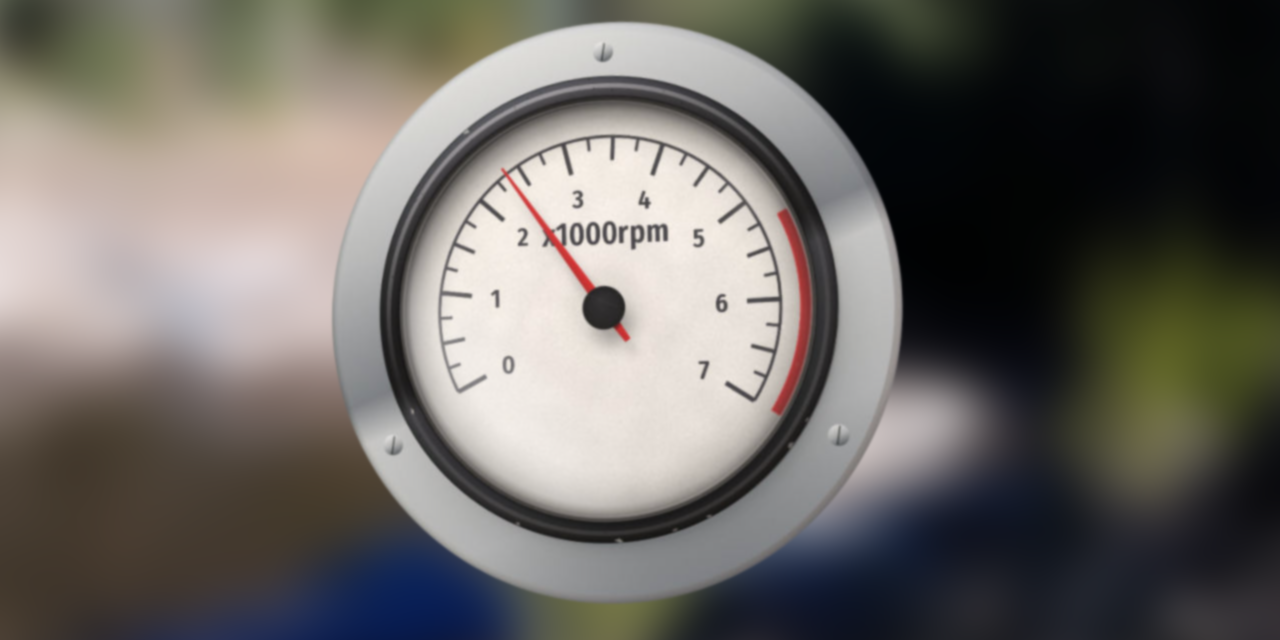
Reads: {"value": 2375, "unit": "rpm"}
